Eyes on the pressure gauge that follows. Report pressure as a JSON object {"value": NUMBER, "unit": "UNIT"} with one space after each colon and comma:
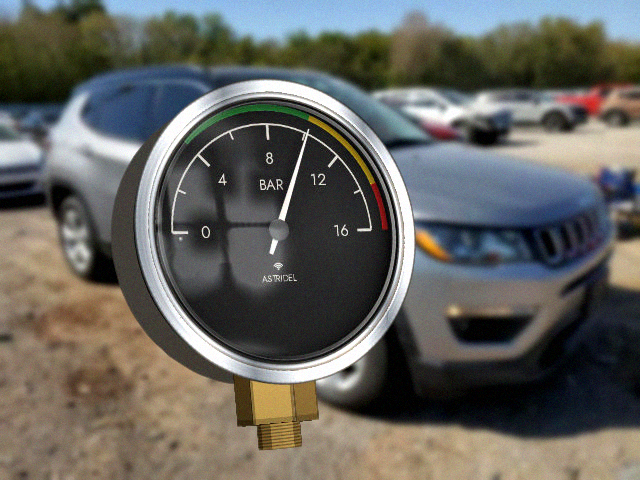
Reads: {"value": 10, "unit": "bar"}
